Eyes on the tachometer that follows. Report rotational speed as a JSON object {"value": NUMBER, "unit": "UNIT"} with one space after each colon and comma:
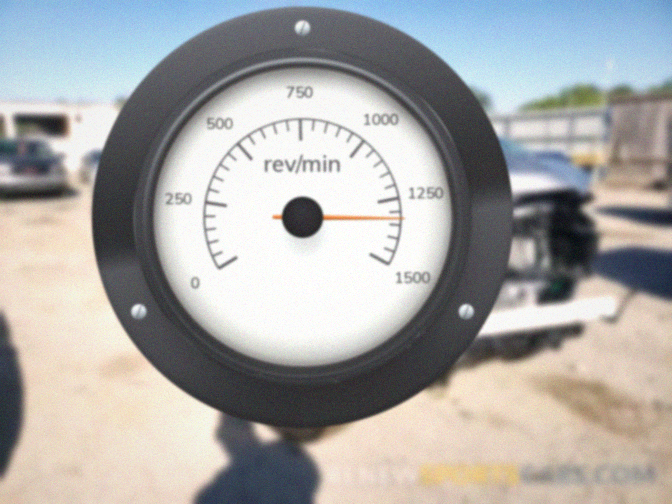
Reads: {"value": 1325, "unit": "rpm"}
